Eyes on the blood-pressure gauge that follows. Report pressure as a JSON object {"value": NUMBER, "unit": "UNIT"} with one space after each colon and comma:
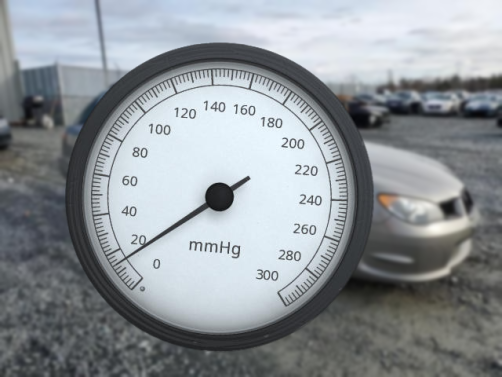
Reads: {"value": 14, "unit": "mmHg"}
